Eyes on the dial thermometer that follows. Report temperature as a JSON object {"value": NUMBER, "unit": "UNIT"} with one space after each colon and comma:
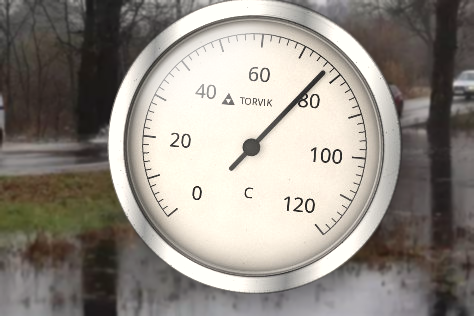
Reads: {"value": 77, "unit": "°C"}
